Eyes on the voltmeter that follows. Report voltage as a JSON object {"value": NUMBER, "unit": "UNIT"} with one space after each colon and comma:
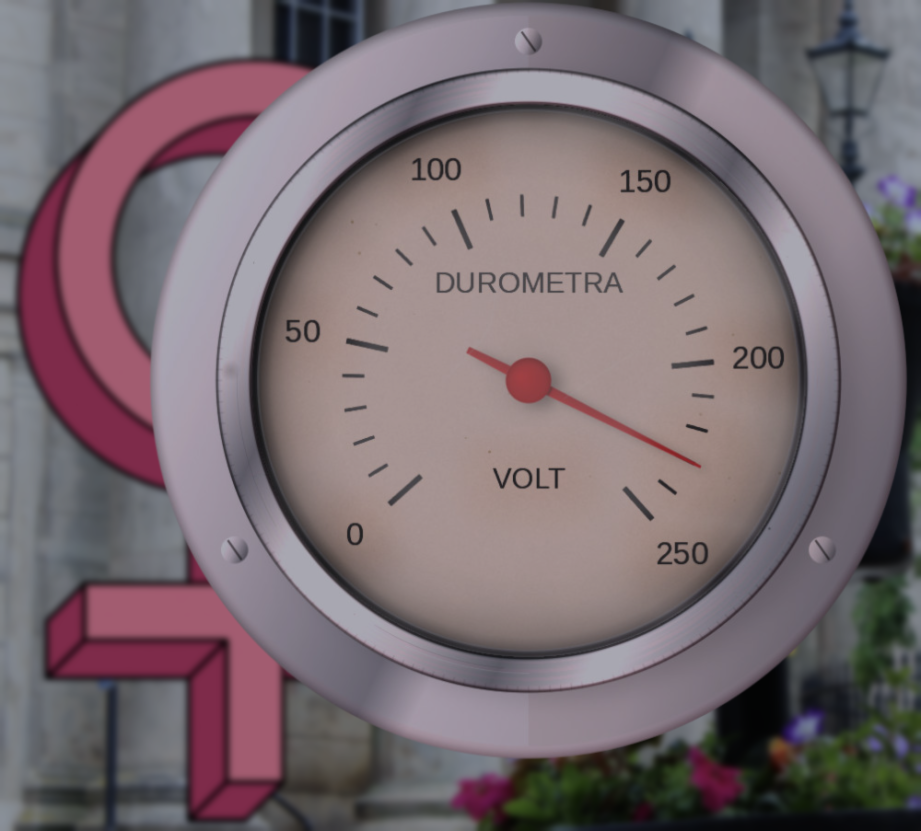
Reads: {"value": 230, "unit": "V"}
